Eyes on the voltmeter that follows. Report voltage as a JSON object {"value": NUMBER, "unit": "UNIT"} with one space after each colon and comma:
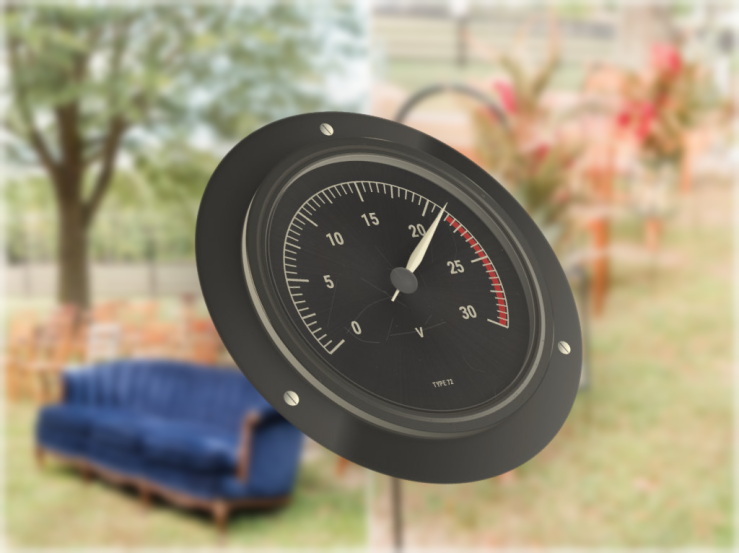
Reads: {"value": 21, "unit": "V"}
